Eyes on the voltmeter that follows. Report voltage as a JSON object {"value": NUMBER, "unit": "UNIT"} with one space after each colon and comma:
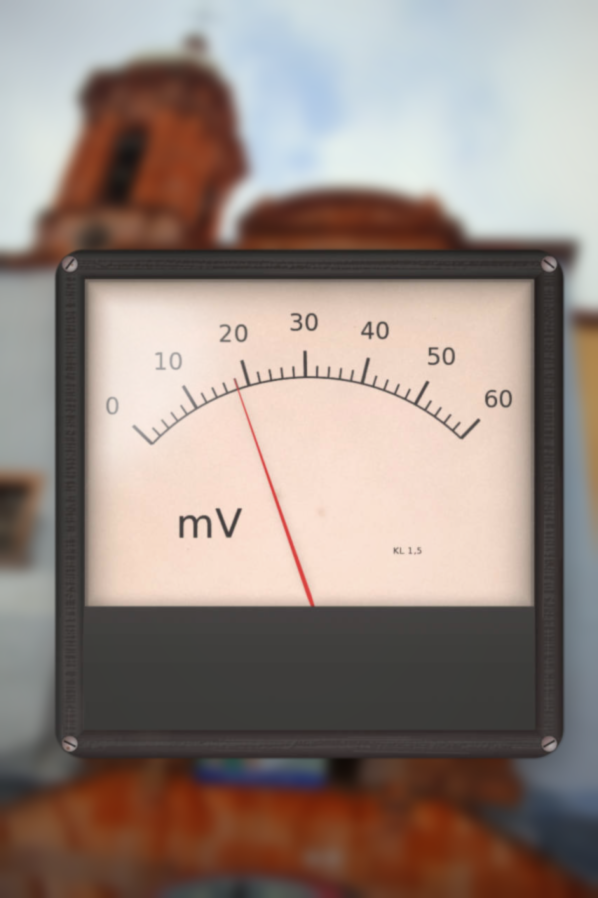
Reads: {"value": 18, "unit": "mV"}
